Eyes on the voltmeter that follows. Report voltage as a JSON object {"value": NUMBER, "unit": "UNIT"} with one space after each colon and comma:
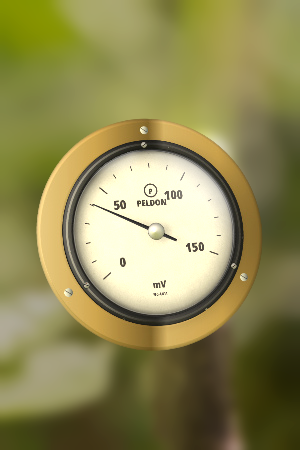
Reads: {"value": 40, "unit": "mV"}
